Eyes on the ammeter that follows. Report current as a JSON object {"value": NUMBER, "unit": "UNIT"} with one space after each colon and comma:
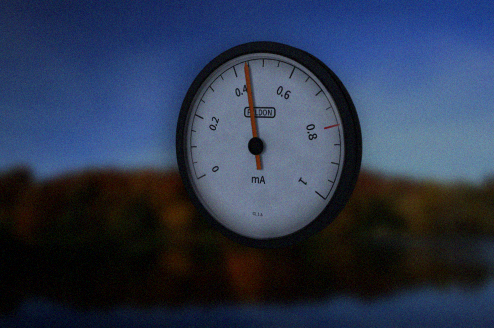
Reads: {"value": 0.45, "unit": "mA"}
